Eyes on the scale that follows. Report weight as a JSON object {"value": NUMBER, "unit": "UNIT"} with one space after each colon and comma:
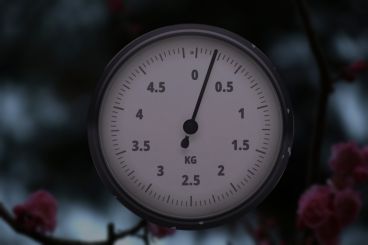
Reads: {"value": 0.2, "unit": "kg"}
